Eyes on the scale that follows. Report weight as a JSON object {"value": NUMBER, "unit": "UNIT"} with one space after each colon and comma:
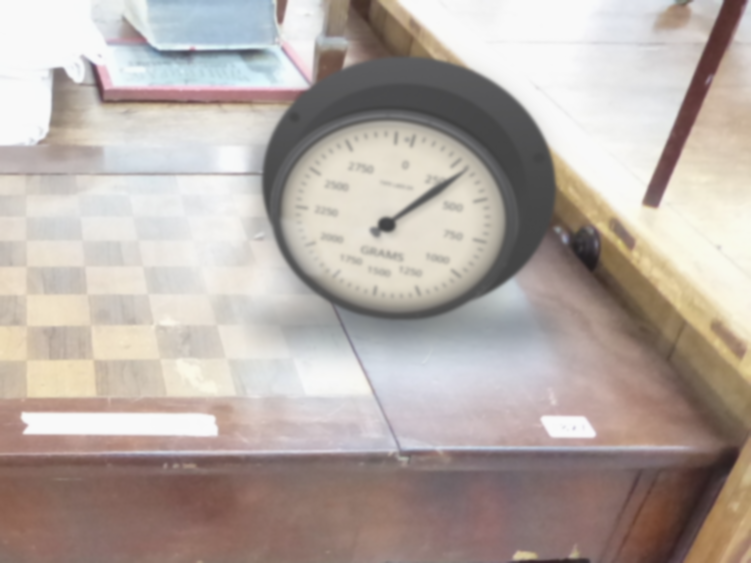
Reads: {"value": 300, "unit": "g"}
